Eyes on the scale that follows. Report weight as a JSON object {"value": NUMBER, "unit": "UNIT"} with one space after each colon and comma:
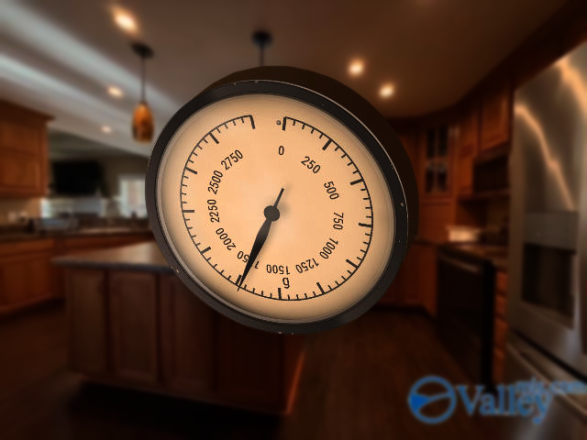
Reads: {"value": 1725, "unit": "g"}
